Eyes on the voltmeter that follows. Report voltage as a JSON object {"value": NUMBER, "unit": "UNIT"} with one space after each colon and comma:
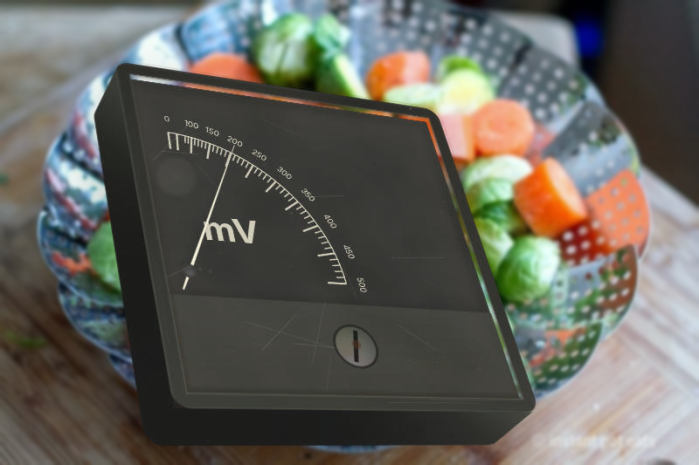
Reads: {"value": 200, "unit": "mV"}
